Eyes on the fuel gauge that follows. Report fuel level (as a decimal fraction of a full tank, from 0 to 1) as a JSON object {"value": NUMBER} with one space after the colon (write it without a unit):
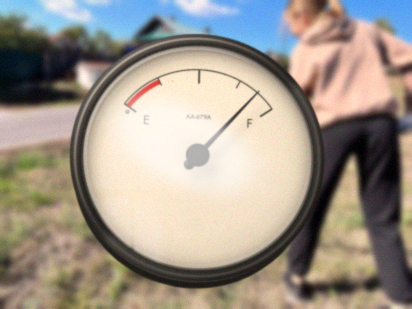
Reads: {"value": 0.875}
